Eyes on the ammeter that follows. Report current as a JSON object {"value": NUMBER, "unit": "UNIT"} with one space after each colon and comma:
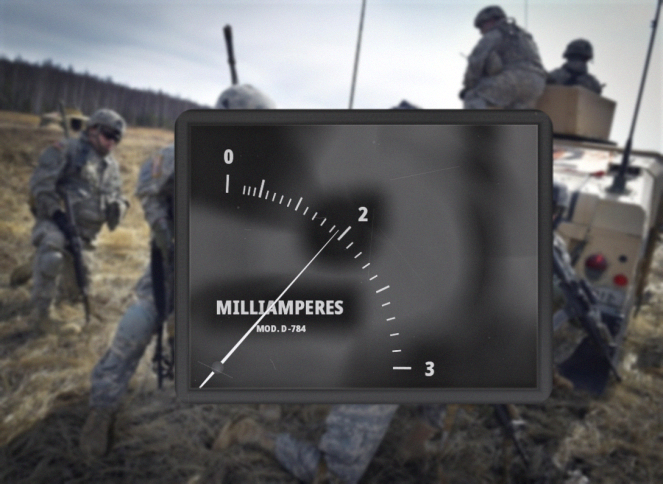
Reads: {"value": 1.95, "unit": "mA"}
